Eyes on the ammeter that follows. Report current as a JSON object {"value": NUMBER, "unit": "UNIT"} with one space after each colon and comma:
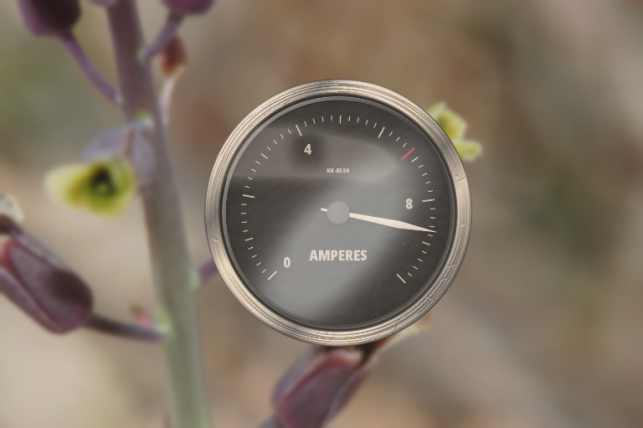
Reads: {"value": 8.7, "unit": "A"}
